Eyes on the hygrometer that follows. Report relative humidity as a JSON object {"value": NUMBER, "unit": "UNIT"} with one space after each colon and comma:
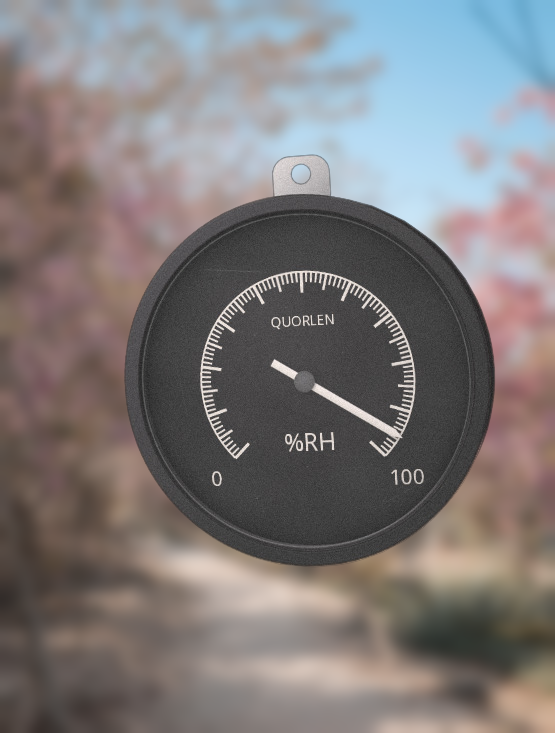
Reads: {"value": 95, "unit": "%"}
